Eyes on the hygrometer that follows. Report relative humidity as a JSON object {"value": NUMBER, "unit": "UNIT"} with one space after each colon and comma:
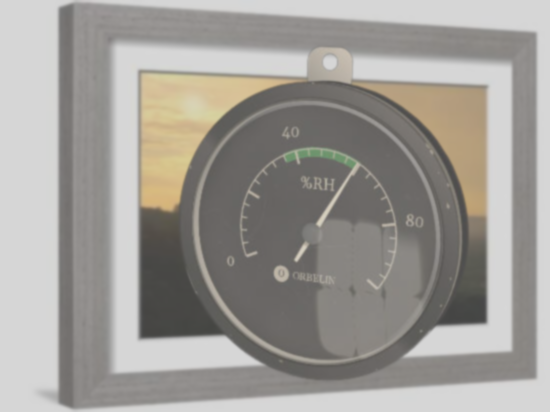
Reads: {"value": 60, "unit": "%"}
